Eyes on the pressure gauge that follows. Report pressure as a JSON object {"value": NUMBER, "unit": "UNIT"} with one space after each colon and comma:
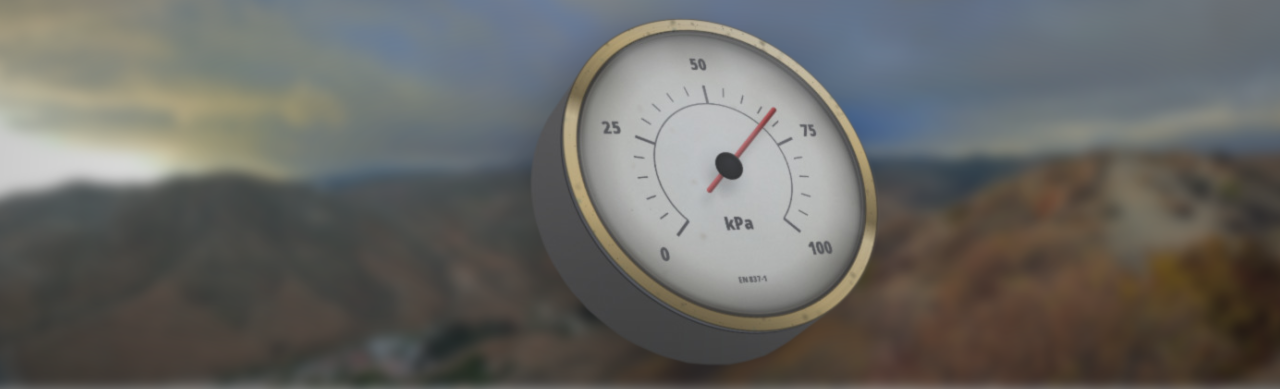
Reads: {"value": 67.5, "unit": "kPa"}
